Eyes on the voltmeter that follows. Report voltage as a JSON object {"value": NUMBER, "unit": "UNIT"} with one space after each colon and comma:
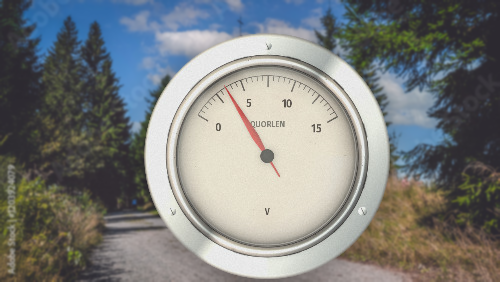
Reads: {"value": 3.5, "unit": "V"}
